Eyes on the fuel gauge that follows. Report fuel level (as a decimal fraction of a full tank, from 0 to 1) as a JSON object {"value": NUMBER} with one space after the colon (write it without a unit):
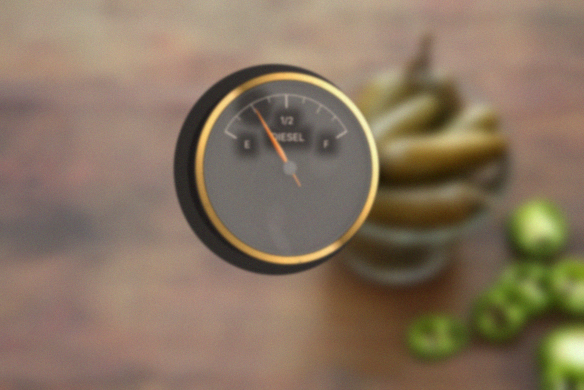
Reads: {"value": 0.25}
